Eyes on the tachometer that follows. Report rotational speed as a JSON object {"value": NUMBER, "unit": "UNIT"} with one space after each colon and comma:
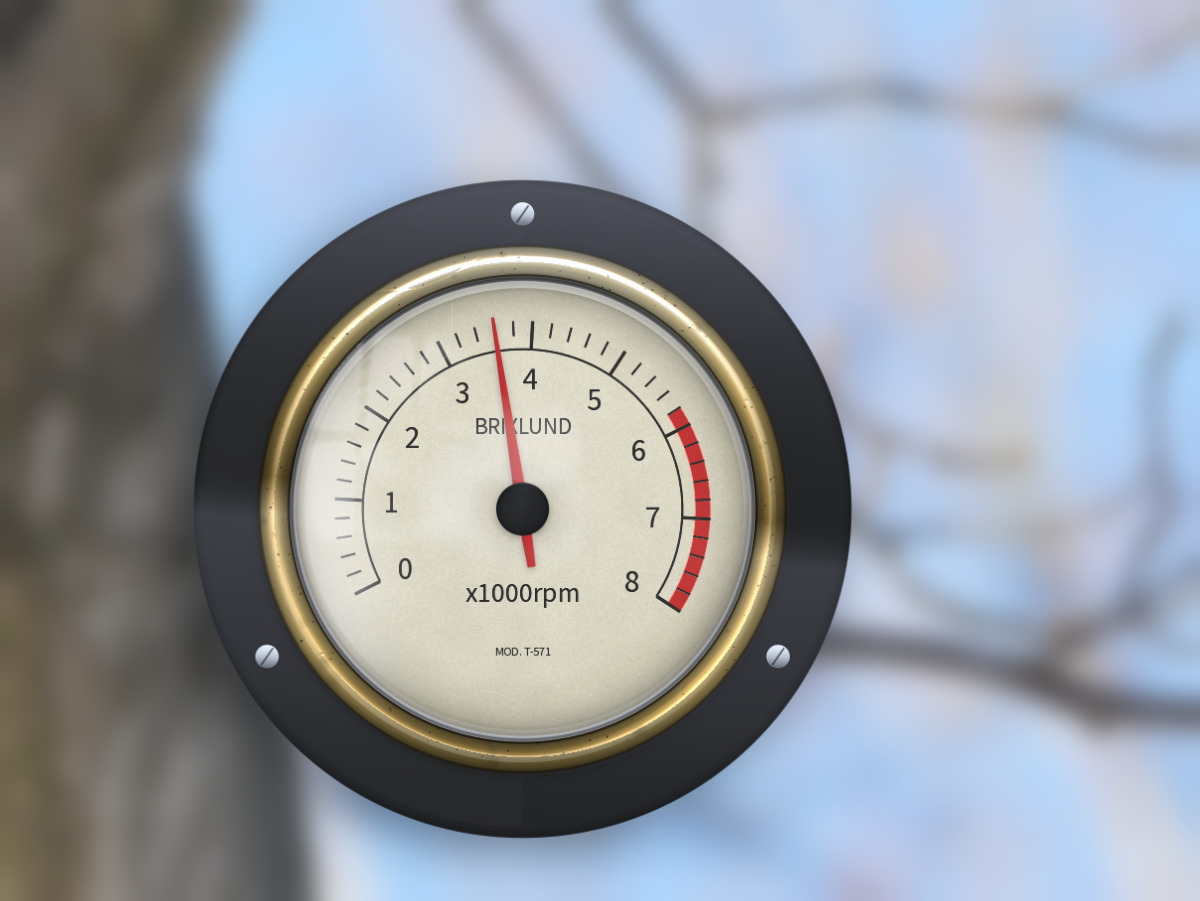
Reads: {"value": 3600, "unit": "rpm"}
